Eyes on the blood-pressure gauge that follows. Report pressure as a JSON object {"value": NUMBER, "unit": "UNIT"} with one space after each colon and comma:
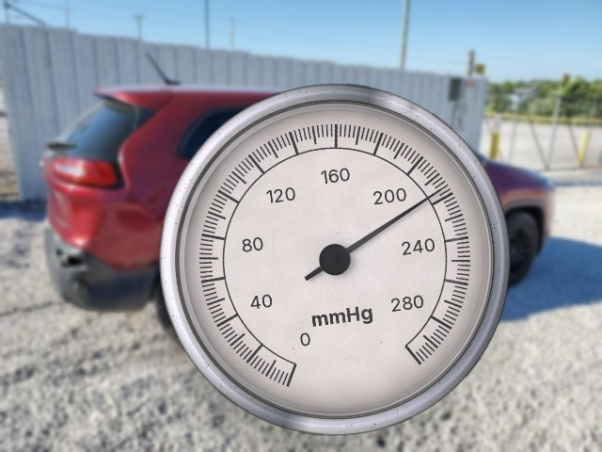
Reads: {"value": 216, "unit": "mmHg"}
